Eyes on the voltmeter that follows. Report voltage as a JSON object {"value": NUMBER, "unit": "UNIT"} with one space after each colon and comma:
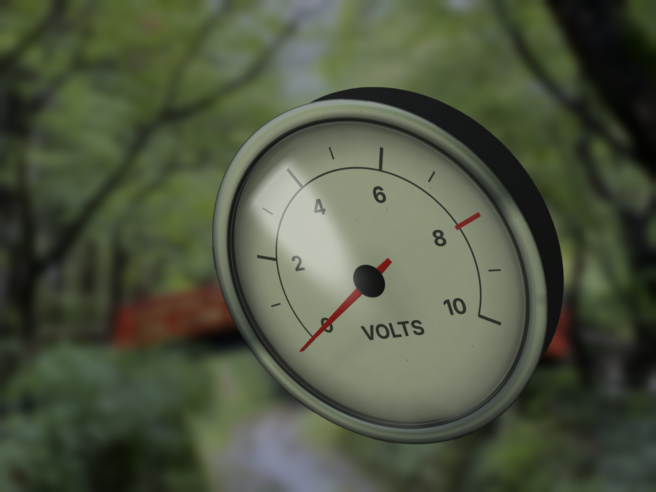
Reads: {"value": 0, "unit": "V"}
